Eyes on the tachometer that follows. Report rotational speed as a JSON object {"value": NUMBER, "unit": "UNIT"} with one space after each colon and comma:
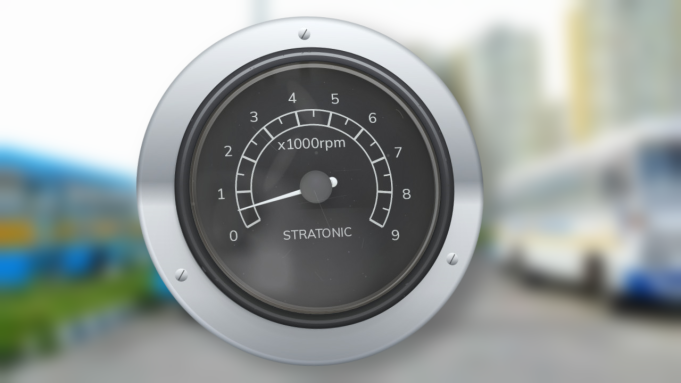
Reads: {"value": 500, "unit": "rpm"}
